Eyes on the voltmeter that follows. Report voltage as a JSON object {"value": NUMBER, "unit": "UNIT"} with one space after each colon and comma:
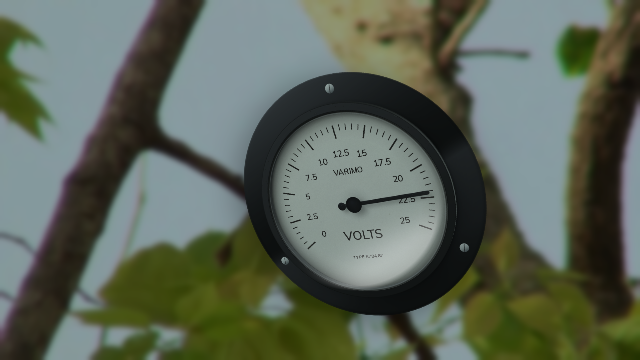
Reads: {"value": 22, "unit": "V"}
